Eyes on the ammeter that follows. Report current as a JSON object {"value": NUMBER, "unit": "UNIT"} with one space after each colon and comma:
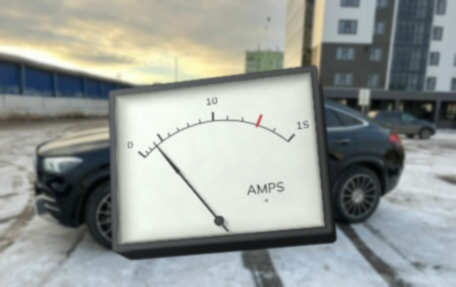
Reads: {"value": 4, "unit": "A"}
